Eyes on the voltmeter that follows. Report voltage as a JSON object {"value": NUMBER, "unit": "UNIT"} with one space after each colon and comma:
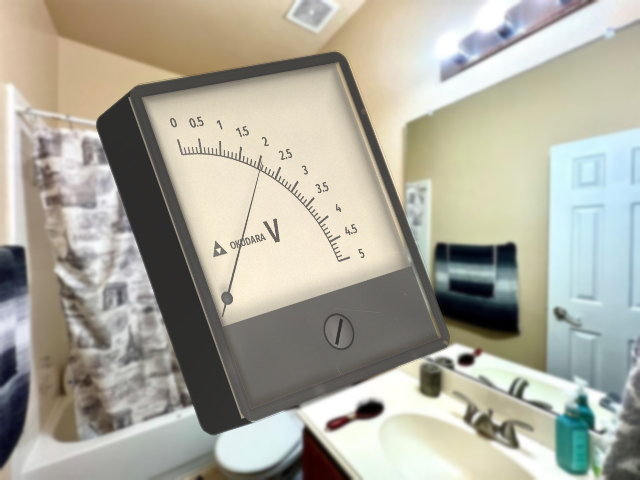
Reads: {"value": 2, "unit": "V"}
